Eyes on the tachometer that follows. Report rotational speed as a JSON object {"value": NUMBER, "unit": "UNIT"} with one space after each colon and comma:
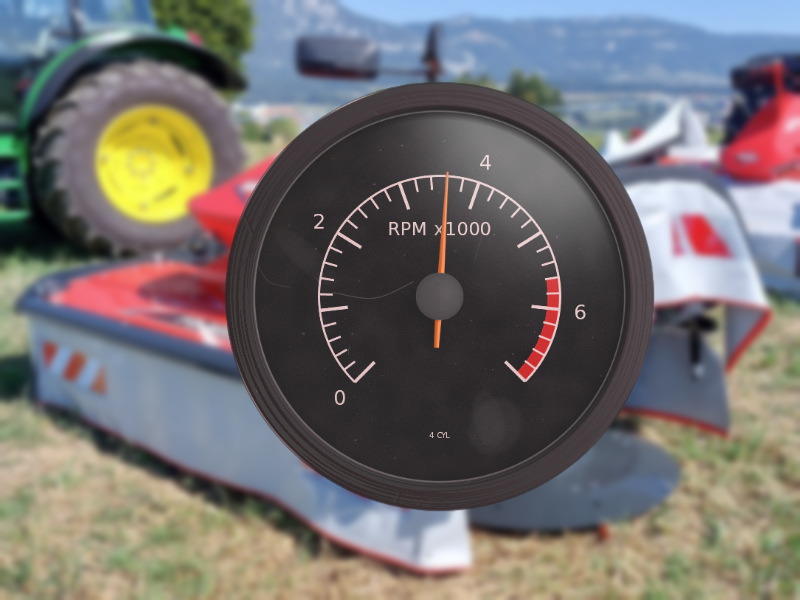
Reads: {"value": 3600, "unit": "rpm"}
